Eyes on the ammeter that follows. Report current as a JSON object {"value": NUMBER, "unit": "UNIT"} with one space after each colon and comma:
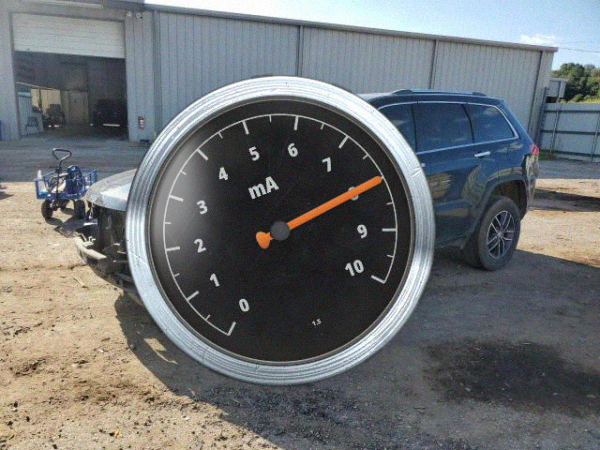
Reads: {"value": 8, "unit": "mA"}
